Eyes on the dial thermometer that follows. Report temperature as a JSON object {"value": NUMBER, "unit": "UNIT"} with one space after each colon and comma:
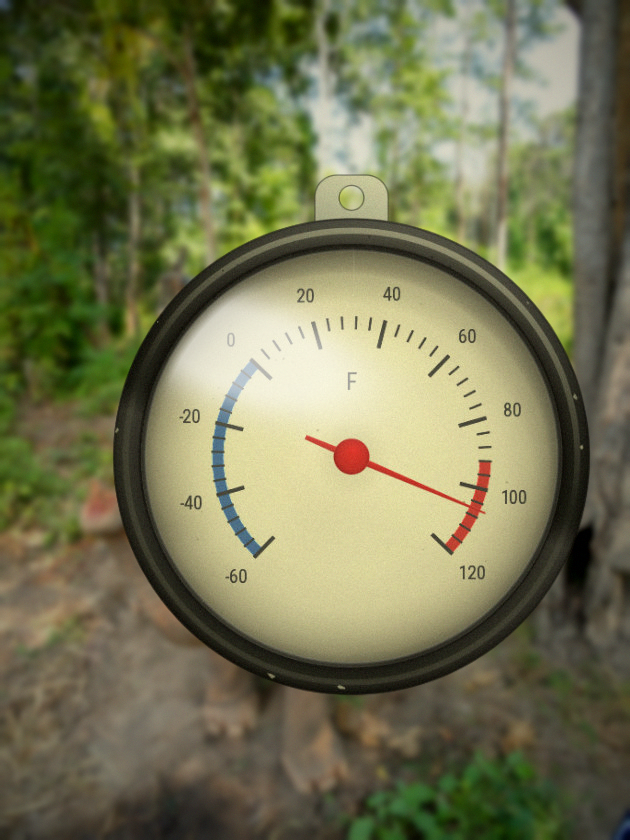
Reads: {"value": 106, "unit": "°F"}
